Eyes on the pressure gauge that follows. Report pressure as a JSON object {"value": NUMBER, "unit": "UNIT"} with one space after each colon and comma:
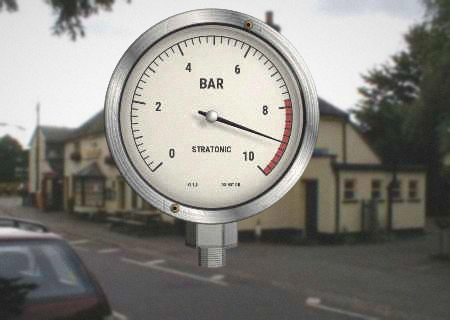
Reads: {"value": 9, "unit": "bar"}
